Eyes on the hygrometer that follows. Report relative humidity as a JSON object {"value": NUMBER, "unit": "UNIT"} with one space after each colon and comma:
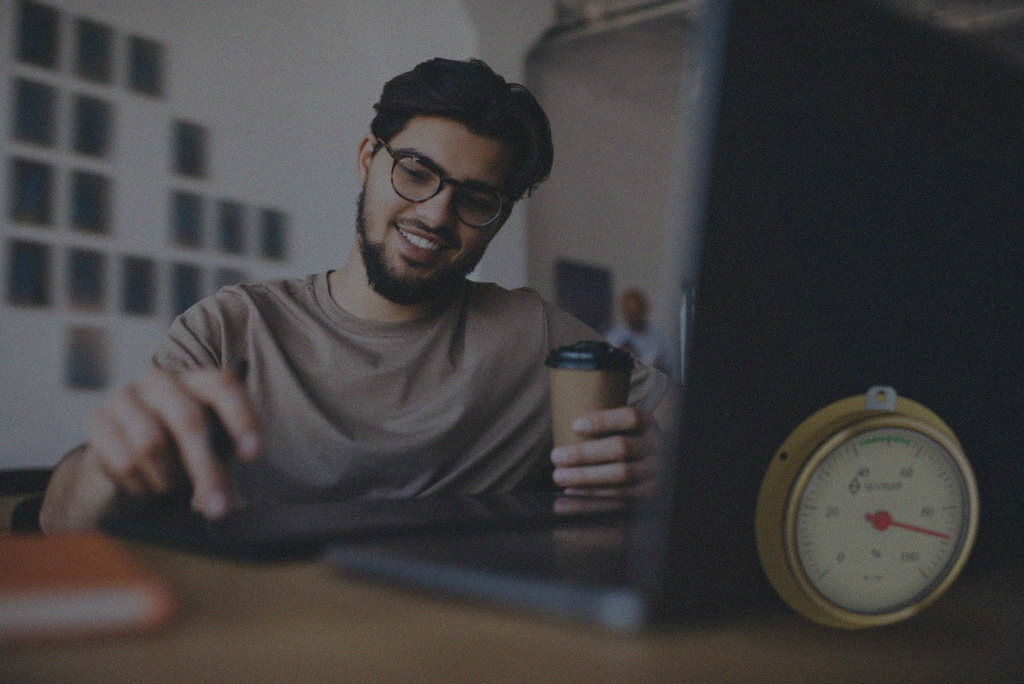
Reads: {"value": 88, "unit": "%"}
